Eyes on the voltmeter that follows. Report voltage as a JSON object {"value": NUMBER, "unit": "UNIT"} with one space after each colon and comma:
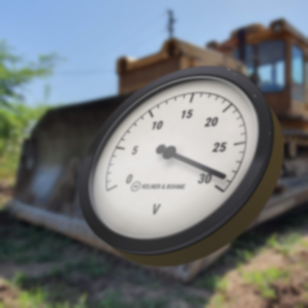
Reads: {"value": 29, "unit": "V"}
